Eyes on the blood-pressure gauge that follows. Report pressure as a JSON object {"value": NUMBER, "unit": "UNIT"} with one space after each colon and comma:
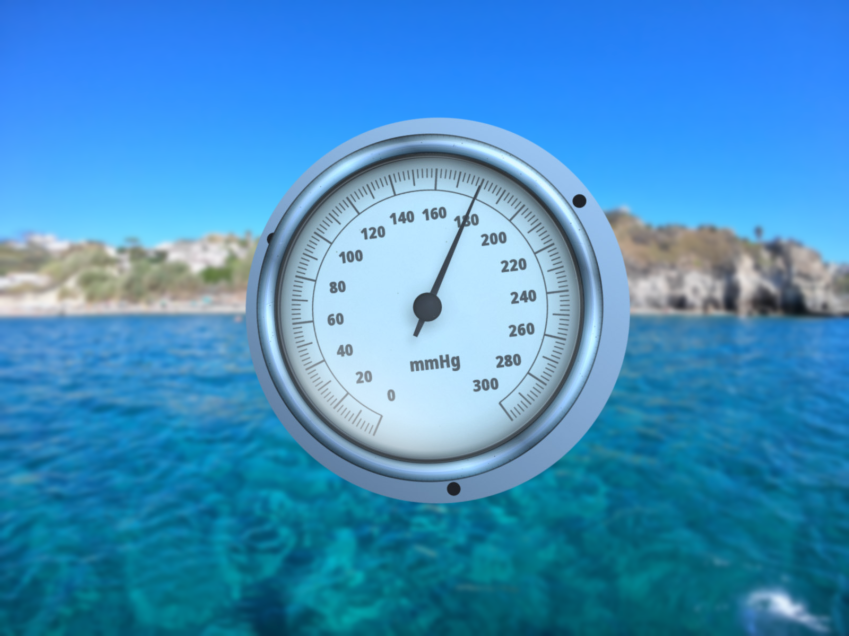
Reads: {"value": 180, "unit": "mmHg"}
